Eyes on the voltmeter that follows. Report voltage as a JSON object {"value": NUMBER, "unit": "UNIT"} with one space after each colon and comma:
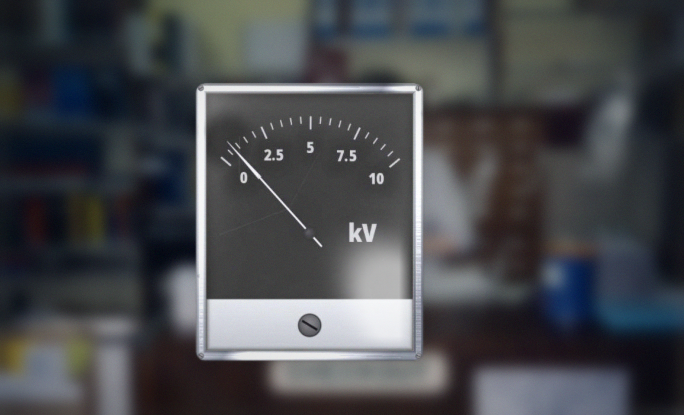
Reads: {"value": 0.75, "unit": "kV"}
